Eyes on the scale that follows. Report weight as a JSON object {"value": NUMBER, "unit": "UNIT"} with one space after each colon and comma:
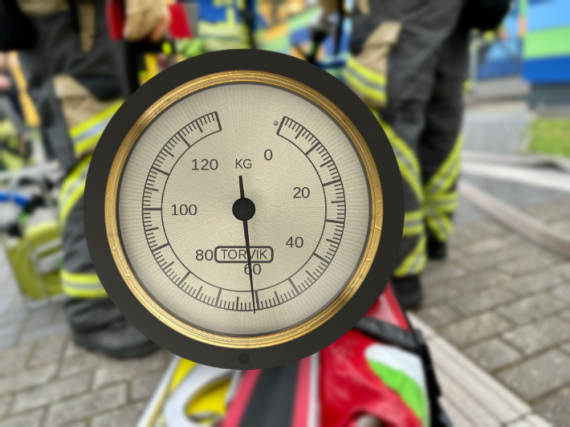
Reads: {"value": 61, "unit": "kg"}
